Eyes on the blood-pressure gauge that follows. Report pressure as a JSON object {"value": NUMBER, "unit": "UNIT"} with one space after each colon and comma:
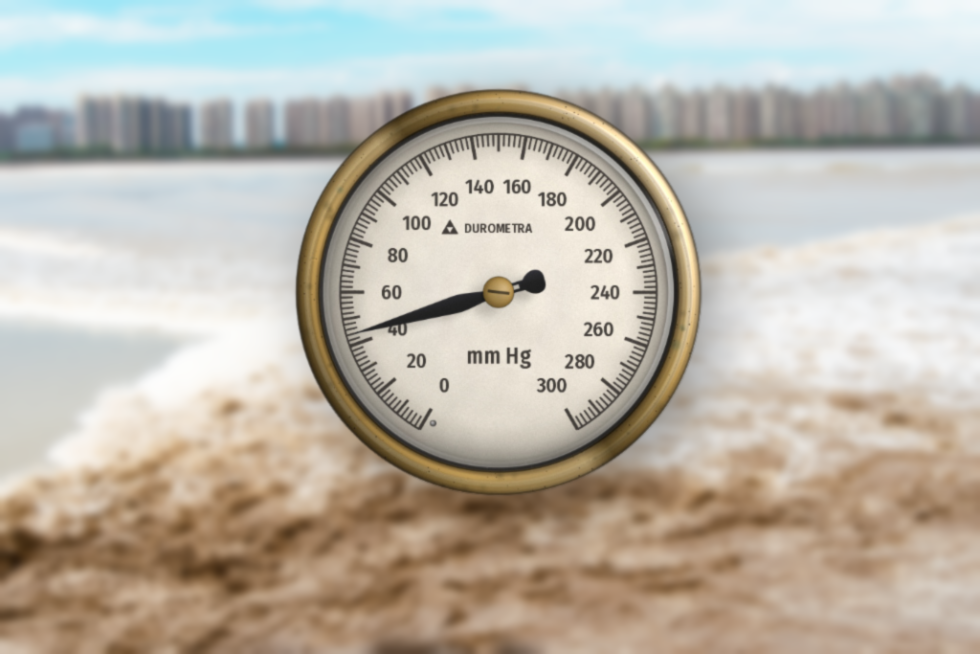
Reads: {"value": 44, "unit": "mmHg"}
